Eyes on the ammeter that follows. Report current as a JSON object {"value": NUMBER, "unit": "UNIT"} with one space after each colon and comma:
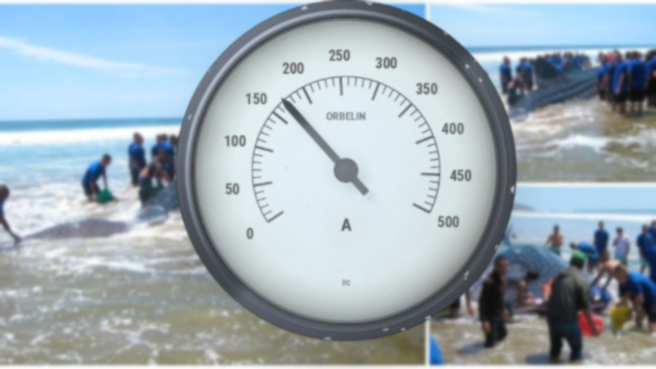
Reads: {"value": 170, "unit": "A"}
